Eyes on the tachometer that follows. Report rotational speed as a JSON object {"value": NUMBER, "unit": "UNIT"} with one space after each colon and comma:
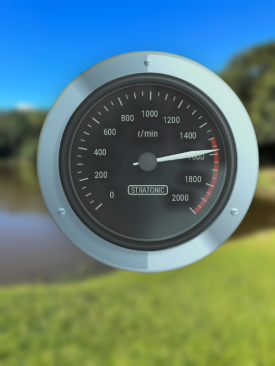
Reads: {"value": 1575, "unit": "rpm"}
